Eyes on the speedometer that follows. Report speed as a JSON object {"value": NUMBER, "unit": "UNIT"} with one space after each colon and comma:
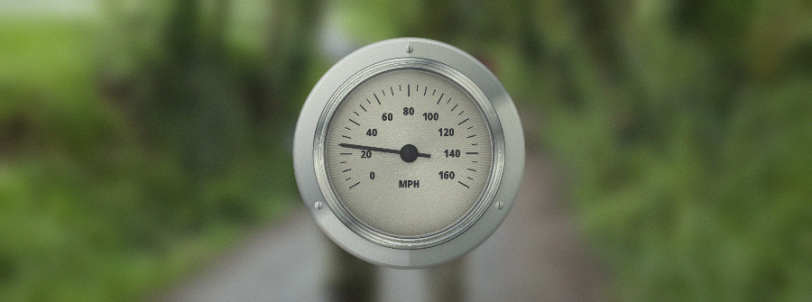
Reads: {"value": 25, "unit": "mph"}
